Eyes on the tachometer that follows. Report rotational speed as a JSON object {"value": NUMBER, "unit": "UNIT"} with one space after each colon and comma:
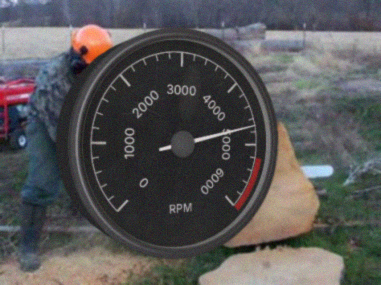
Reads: {"value": 4700, "unit": "rpm"}
